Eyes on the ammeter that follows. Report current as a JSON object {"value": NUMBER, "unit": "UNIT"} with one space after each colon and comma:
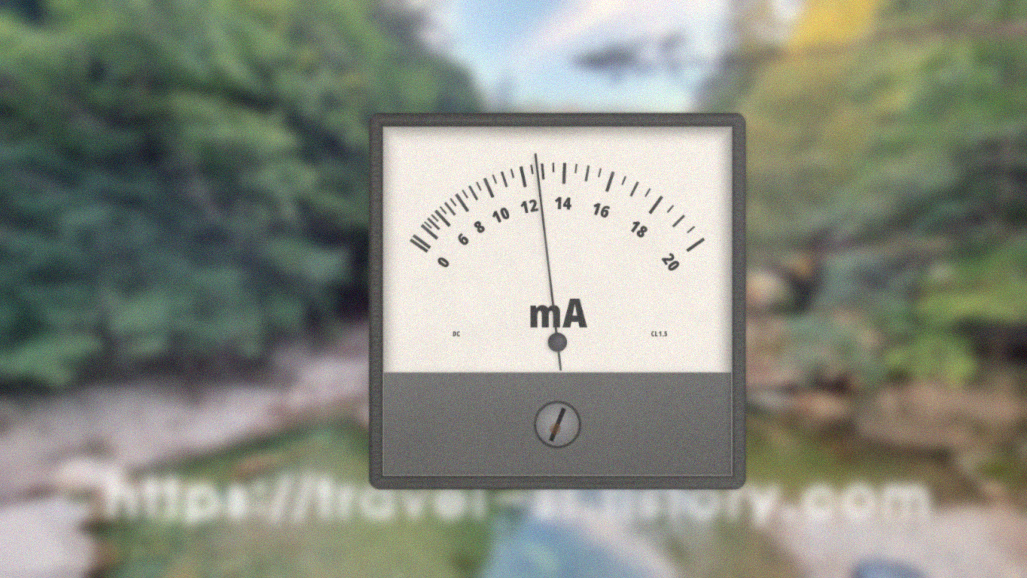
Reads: {"value": 12.75, "unit": "mA"}
